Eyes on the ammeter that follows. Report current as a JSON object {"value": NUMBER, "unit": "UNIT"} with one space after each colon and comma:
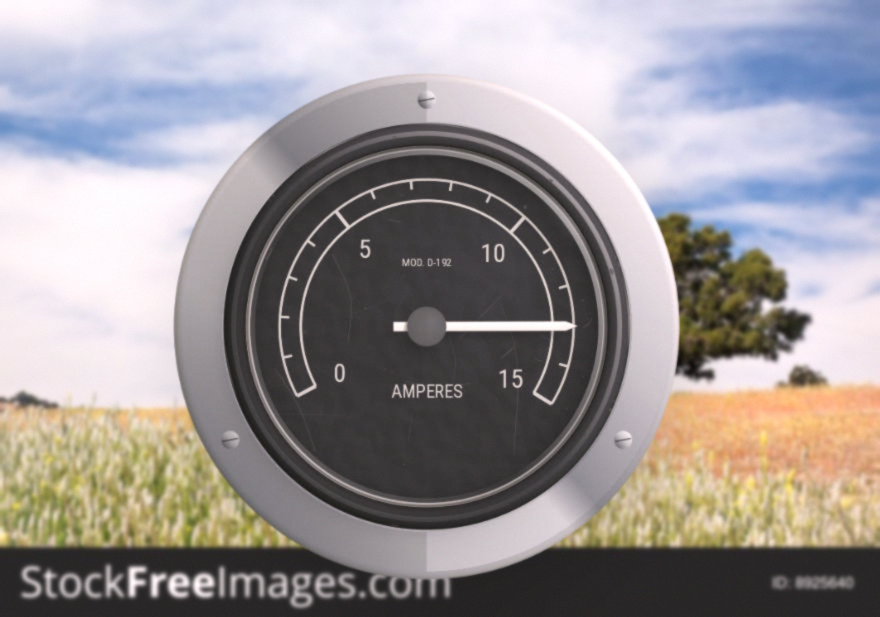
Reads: {"value": 13, "unit": "A"}
